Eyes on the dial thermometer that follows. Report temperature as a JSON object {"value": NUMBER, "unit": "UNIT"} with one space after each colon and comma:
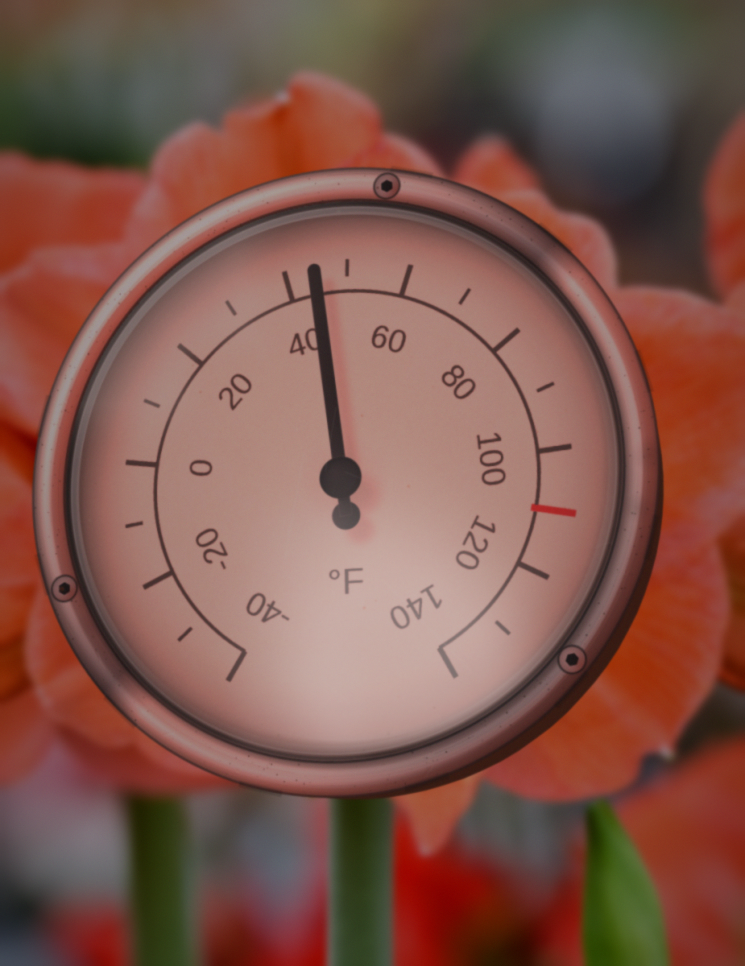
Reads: {"value": 45, "unit": "°F"}
